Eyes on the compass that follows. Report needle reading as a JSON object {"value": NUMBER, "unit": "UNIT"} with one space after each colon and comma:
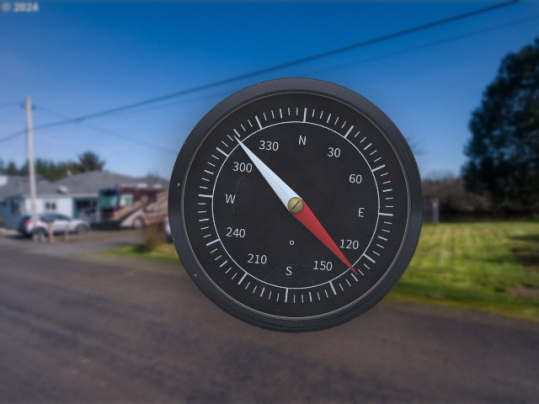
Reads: {"value": 132.5, "unit": "°"}
